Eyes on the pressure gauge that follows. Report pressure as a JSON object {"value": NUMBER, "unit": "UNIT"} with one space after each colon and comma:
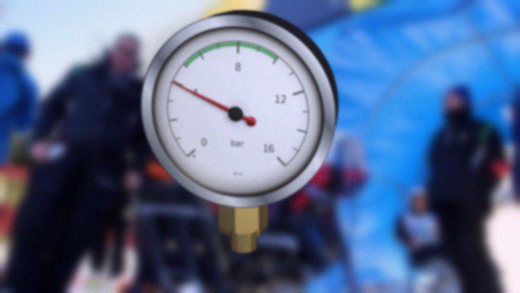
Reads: {"value": 4, "unit": "bar"}
